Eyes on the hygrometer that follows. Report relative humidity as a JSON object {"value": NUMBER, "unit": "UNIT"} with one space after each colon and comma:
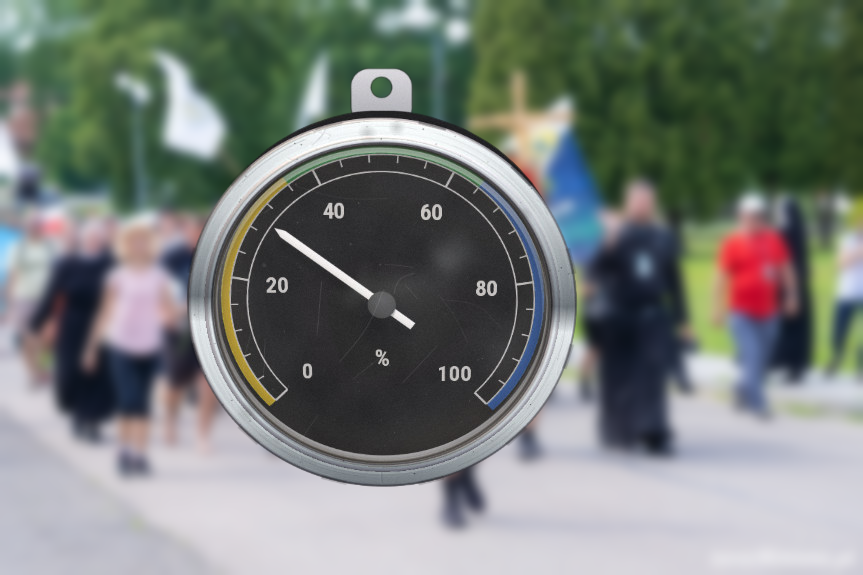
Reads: {"value": 30, "unit": "%"}
